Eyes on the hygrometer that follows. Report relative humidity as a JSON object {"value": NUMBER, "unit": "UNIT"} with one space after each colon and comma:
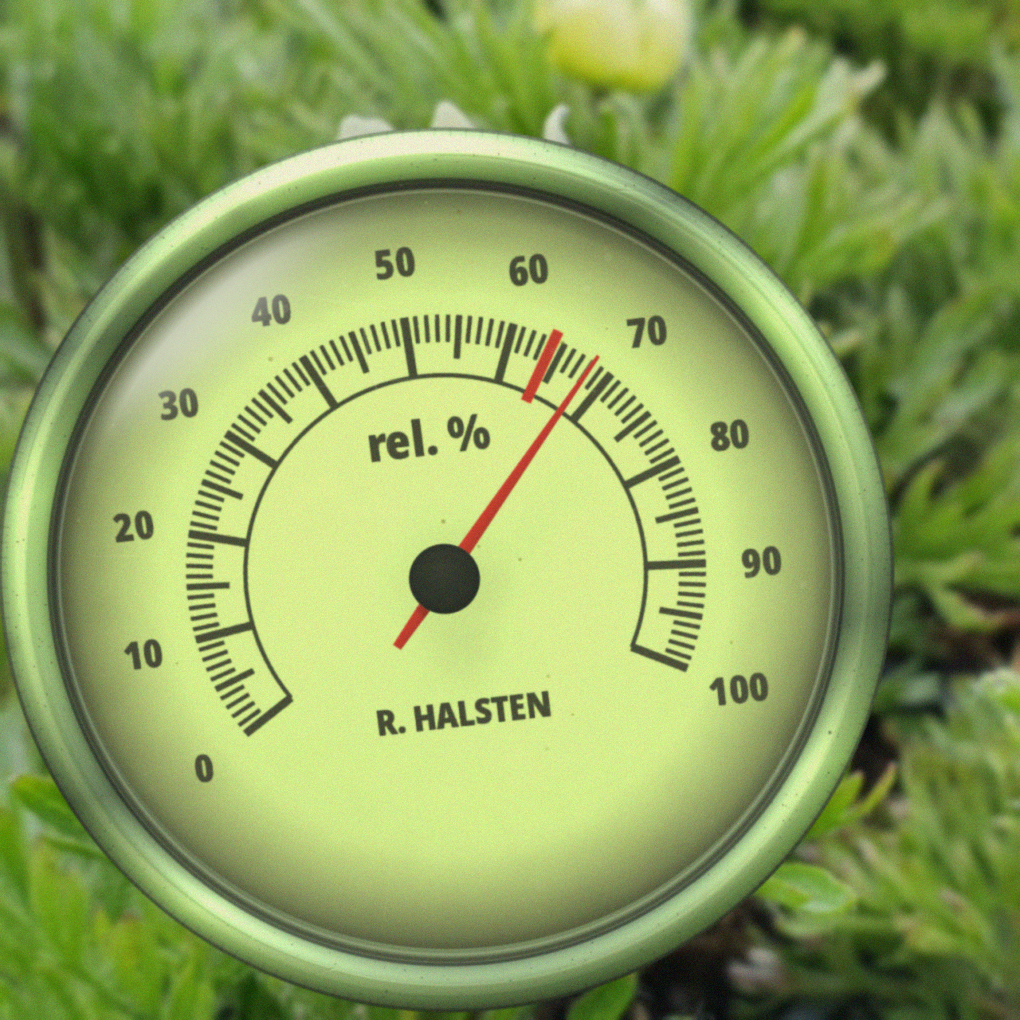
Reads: {"value": 68, "unit": "%"}
